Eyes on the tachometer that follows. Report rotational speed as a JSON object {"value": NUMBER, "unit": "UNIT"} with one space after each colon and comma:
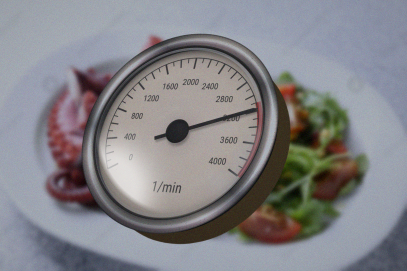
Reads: {"value": 3200, "unit": "rpm"}
